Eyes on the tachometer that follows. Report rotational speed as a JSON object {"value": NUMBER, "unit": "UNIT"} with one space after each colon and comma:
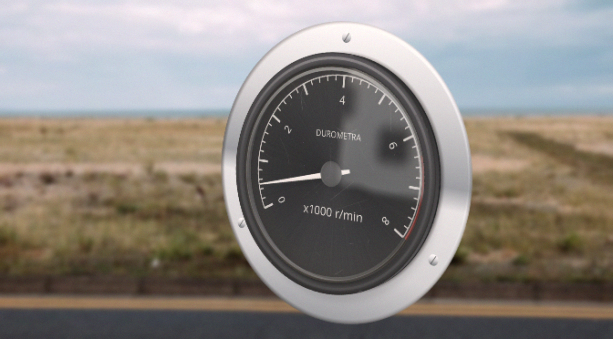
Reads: {"value": 500, "unit": "rpm"}
